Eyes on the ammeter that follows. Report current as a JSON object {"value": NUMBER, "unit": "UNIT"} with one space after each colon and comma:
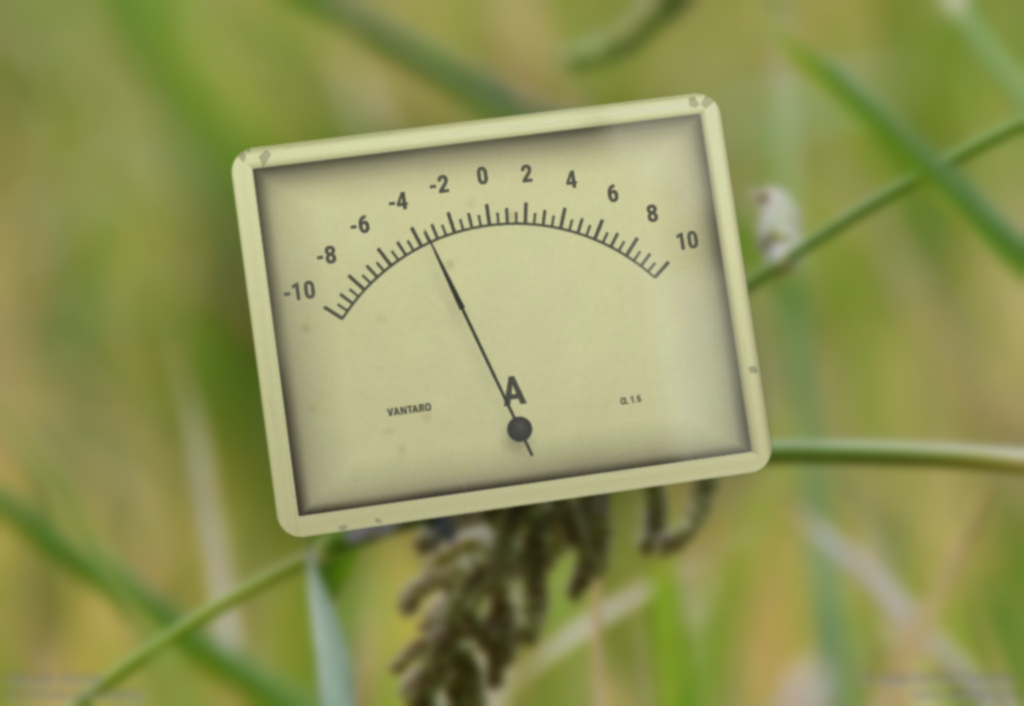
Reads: {"value": -3.5, "unit": "A"}
